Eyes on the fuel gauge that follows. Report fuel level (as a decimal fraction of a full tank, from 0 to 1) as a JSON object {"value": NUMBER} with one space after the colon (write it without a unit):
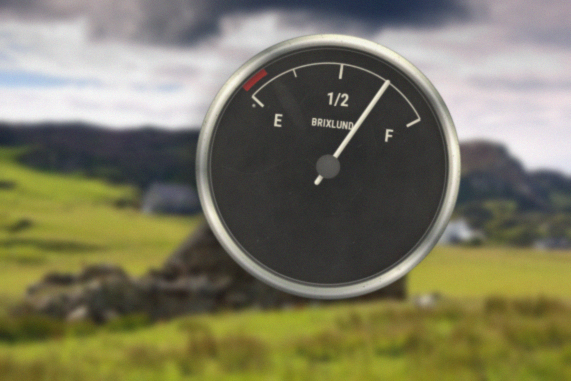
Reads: {"value": 0.75}
